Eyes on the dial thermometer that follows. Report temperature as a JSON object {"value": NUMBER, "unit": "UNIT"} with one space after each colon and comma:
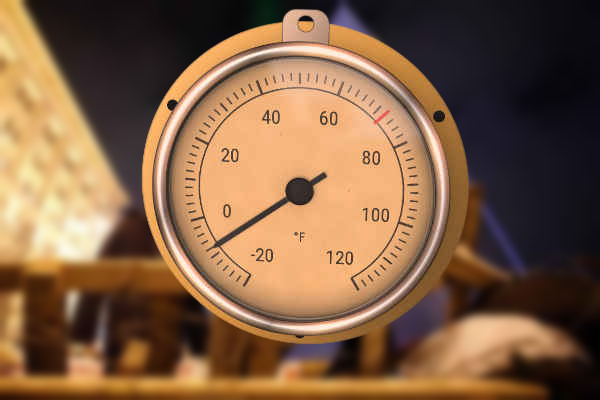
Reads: {"value": -8, "unit": "°F"}
